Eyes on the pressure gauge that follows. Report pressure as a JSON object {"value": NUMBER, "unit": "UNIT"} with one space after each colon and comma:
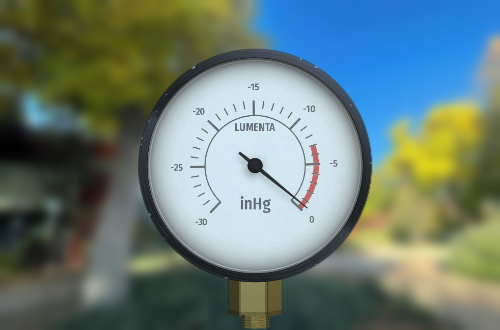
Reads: {"value": -0.5, "unit": "inHg"}
